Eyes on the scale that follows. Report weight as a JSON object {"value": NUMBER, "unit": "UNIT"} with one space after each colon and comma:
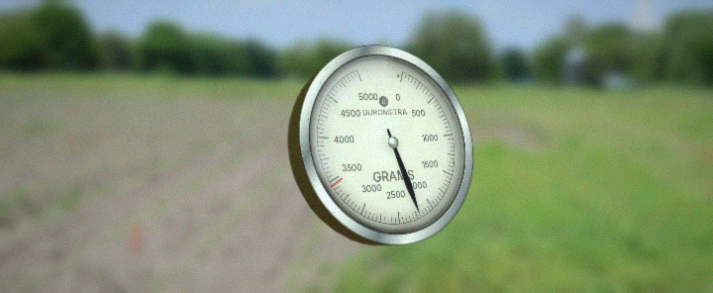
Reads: {"value": 2250, "unit": "g"}
